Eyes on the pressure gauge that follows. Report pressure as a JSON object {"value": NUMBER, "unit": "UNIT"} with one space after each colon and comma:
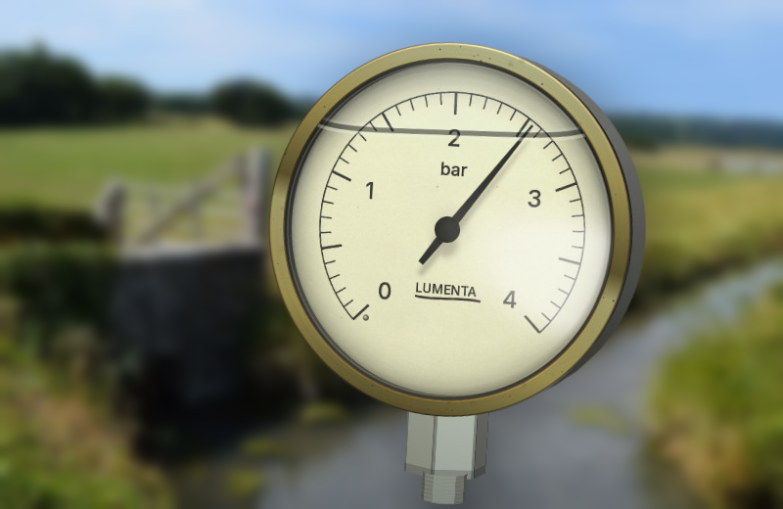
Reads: {"value": 2.55, "unit": "bar"}
